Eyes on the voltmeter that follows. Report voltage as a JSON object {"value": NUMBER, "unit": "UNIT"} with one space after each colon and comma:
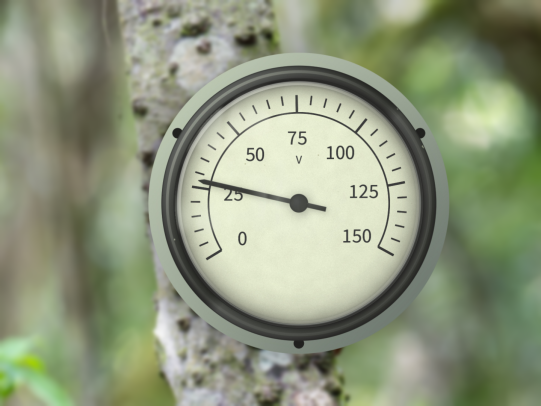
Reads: {"value": 27.5, "unit": "V"}
